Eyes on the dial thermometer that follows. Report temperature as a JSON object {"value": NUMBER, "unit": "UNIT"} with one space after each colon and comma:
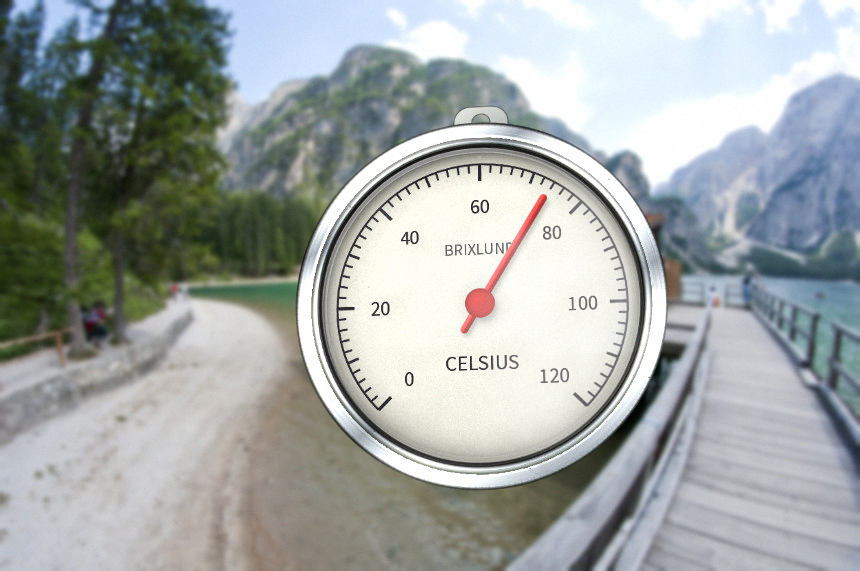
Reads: {"value": 74, "unit": "°C"}
